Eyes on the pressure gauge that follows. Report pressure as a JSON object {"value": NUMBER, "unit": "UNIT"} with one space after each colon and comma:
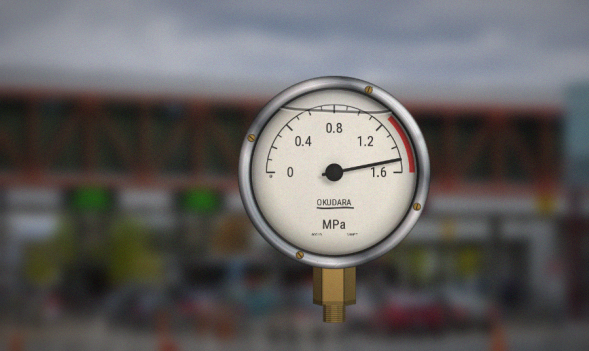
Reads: {"value": 1.5, "unit": "MPa"}
